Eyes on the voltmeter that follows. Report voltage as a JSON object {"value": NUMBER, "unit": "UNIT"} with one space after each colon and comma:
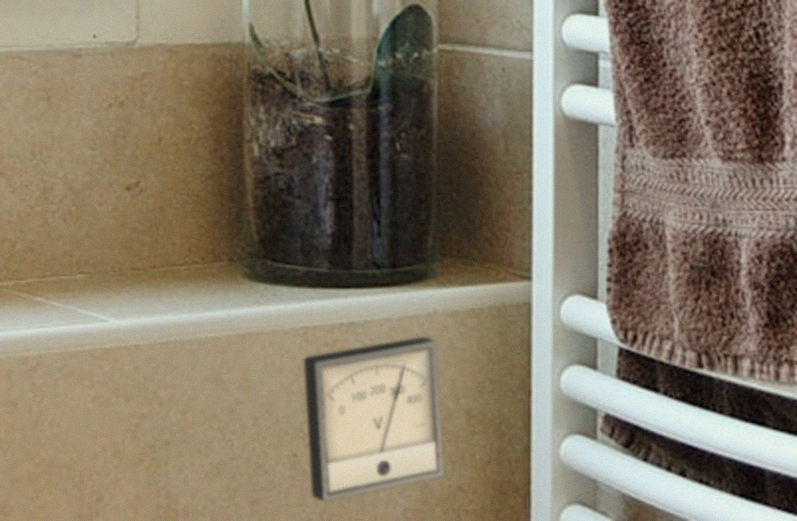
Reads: {"value": 300, "unit": "V"}
